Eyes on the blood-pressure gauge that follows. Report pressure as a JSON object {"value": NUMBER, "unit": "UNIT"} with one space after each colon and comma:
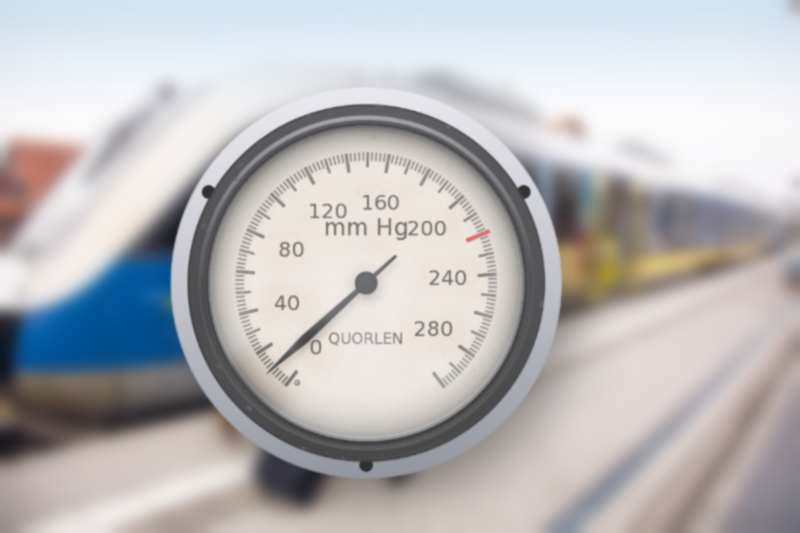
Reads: {"value": 10, "unit": "mmHg"}
